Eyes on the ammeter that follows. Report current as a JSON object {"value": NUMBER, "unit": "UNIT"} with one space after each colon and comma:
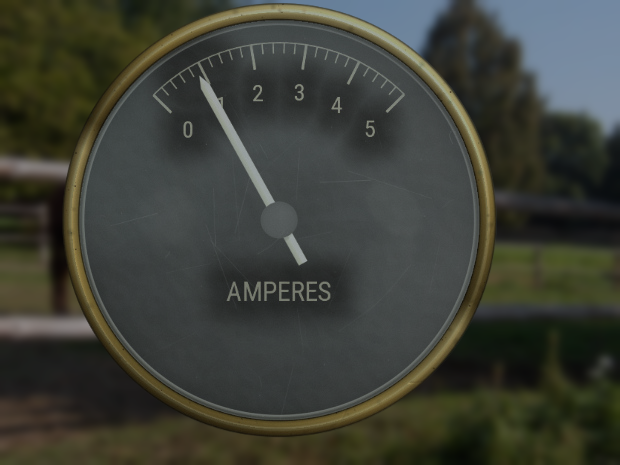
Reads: {"value": 0.9, "unit": "A"}
